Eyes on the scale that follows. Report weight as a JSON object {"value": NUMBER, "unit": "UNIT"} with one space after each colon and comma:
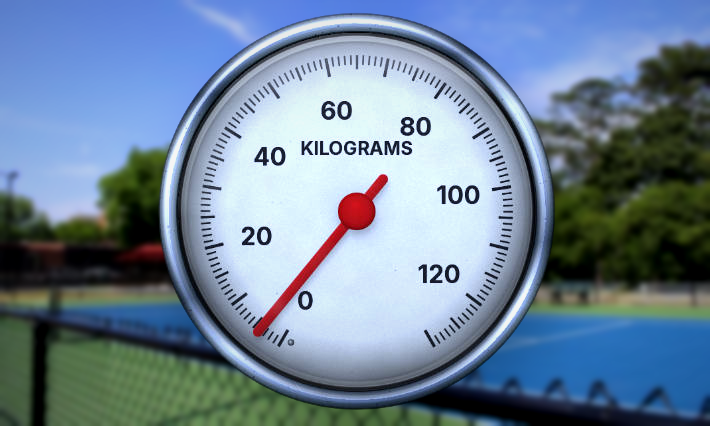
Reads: {"value": 4, "unit": "kg"}
